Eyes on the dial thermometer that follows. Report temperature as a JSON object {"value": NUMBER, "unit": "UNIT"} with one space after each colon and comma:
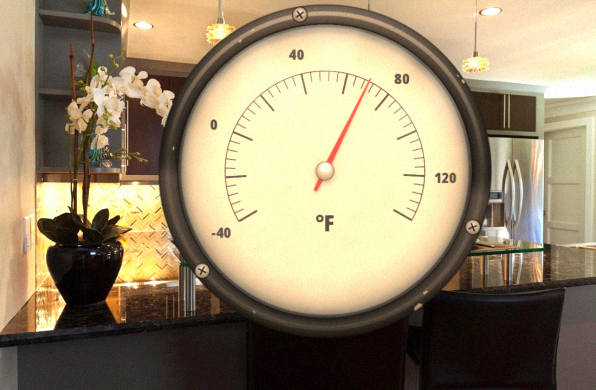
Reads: {"value": 70, "unit": "°F"}
